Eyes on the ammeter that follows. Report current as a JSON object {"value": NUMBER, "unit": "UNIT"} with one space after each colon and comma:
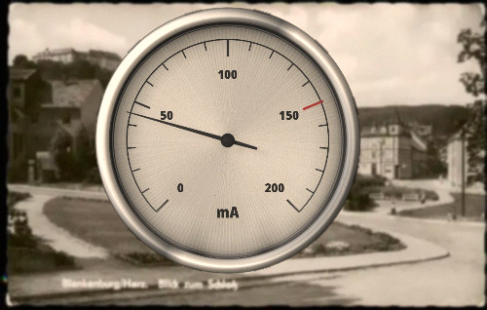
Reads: {"value": 45, "unit": "mA"}
